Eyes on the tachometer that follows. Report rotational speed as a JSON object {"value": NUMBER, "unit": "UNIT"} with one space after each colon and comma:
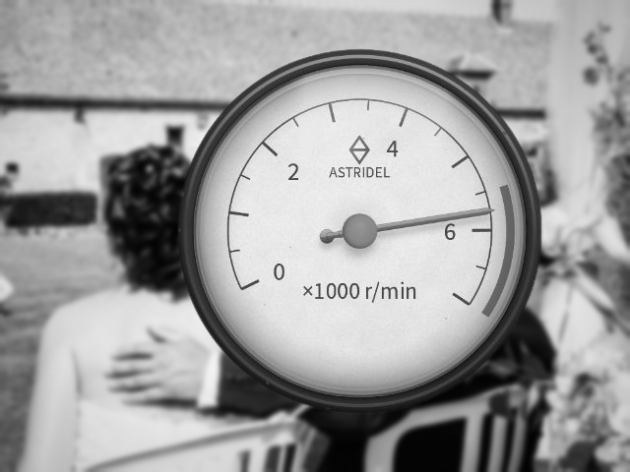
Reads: {"value": 5750, "unit": "rpm"}
